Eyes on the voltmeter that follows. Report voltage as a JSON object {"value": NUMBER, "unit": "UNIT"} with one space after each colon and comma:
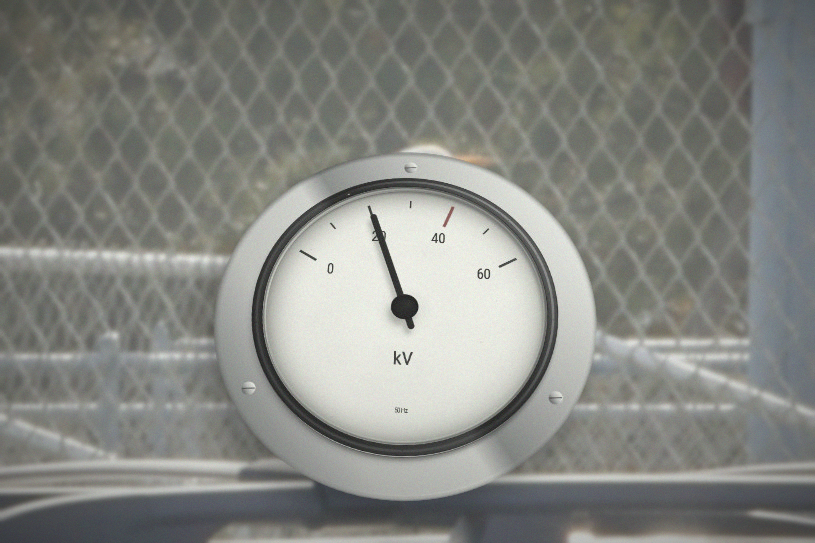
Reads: {"value": 20, "unit": "kV"}
